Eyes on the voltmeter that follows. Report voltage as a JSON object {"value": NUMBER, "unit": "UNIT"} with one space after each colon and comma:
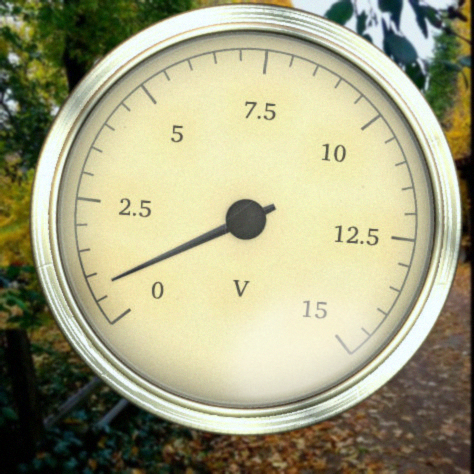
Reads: {"value": 0.75, "unit": "V"}
